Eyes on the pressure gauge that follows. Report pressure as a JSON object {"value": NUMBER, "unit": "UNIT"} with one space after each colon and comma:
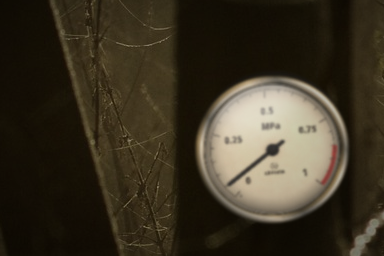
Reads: {"value": 0.05, "unit": "MPa"}
